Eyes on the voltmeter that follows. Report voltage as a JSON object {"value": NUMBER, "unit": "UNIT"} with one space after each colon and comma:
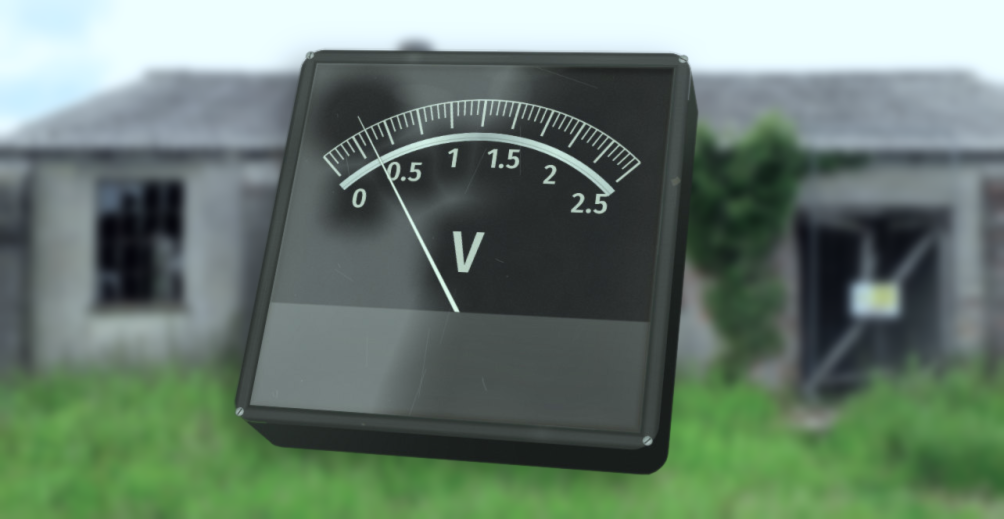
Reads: {"value": 0.35, "unit": "V"}
